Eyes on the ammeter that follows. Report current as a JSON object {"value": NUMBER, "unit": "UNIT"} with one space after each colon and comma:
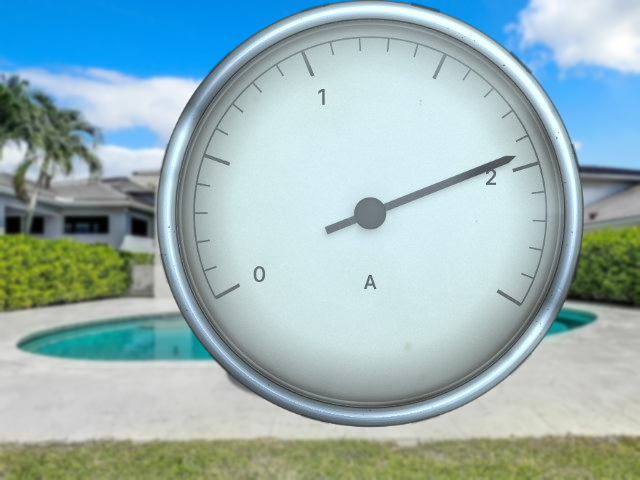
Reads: {"value": 1.95, "unit": "A"}
